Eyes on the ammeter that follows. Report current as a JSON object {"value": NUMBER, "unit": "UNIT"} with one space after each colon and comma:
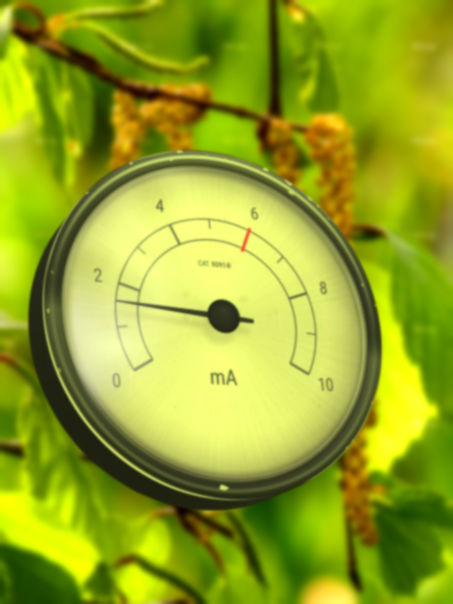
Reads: {"value": 1.5, "unit": "mA"}
